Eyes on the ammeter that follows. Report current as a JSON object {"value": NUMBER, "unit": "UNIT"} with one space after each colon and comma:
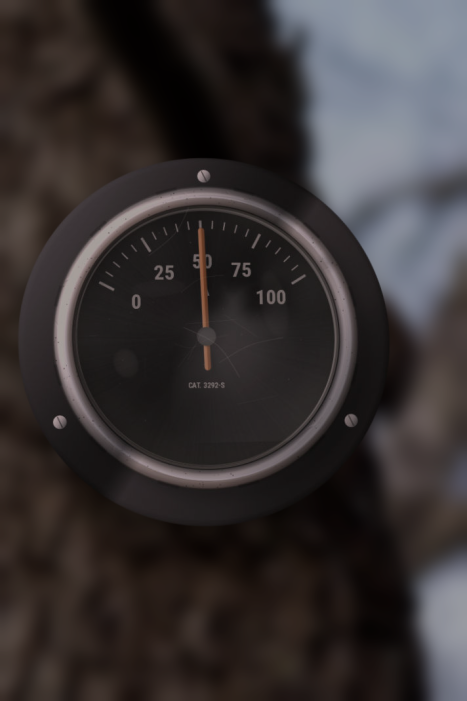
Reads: {"value": 50, "unit": "A"}
